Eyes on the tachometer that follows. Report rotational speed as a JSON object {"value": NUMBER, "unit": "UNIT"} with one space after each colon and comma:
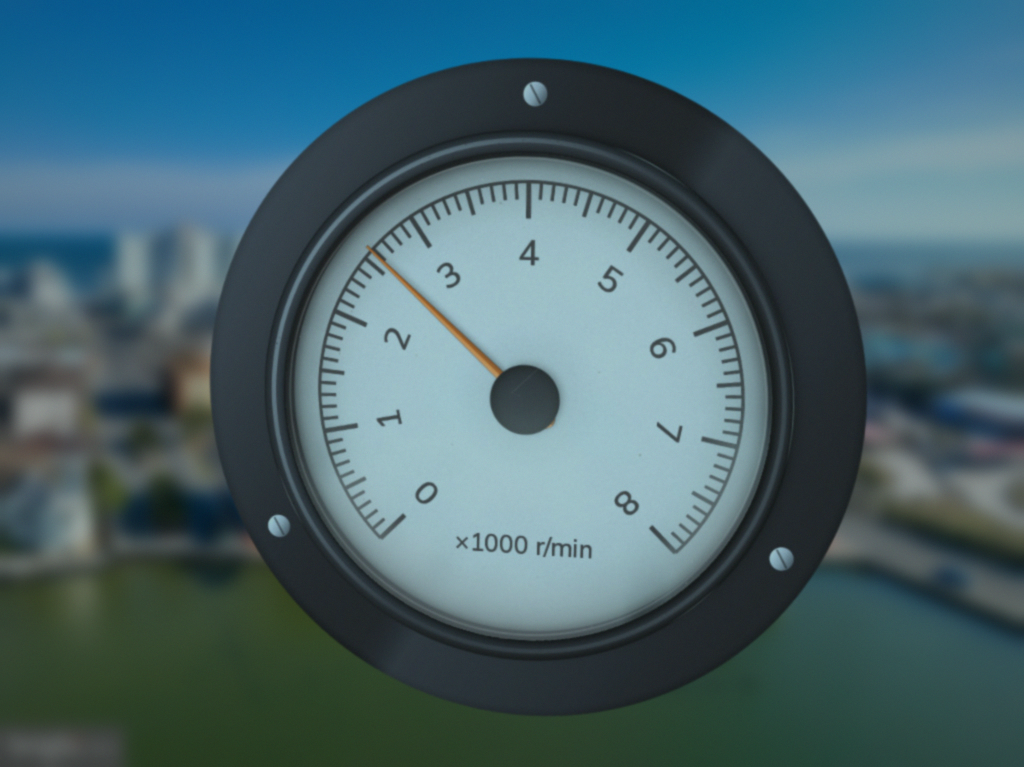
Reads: {"value": 2600, "unit": "rpm"}
